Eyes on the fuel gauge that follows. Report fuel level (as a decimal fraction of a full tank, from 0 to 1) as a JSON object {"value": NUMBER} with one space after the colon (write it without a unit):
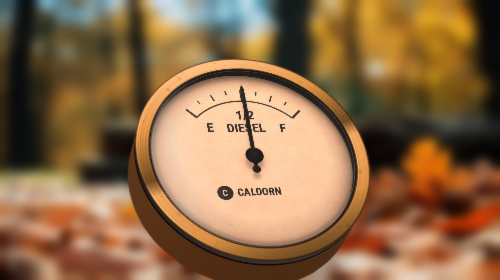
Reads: {"value": 0.5}
